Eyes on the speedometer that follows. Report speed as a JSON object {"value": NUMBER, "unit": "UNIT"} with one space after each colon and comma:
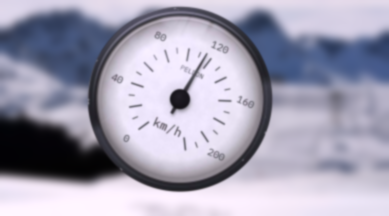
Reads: {"value": 115, "unit": "km/h"}
